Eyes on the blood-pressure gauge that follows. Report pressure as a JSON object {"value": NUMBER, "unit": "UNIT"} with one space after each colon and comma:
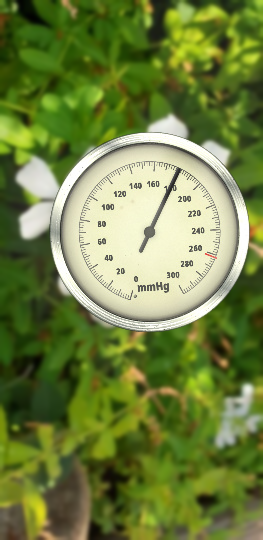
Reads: {"value": 180, "unit": "mmHg"}
